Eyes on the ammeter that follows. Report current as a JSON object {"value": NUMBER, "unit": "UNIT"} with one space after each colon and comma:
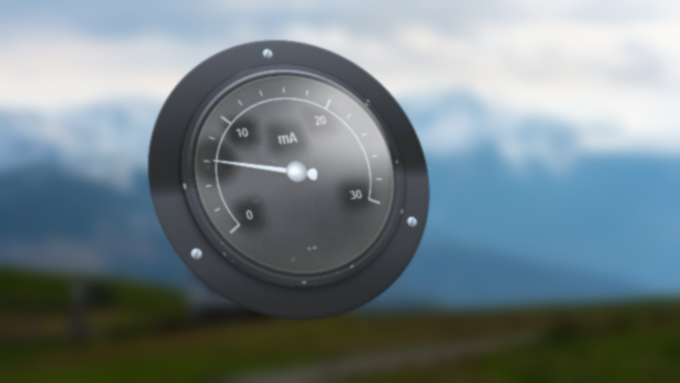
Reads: {"value": 6, "unit": "mA"}
